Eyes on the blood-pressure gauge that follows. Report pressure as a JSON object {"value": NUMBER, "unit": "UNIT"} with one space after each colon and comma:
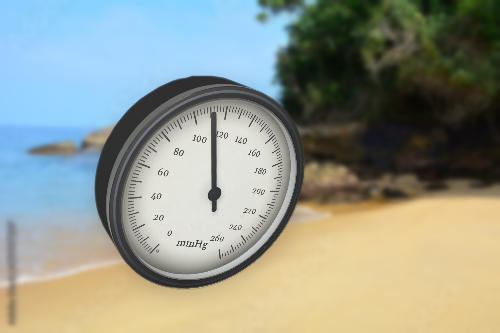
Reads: {"value": 110, "unit": "mmHg"}
